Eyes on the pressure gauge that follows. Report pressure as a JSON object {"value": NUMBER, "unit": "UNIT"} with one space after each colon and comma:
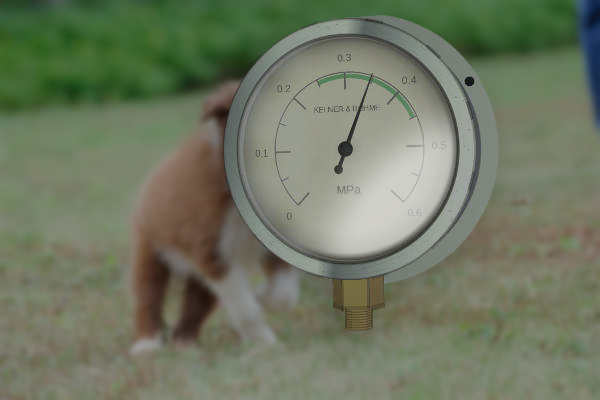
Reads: {"value": 0.35, "unit": "MPa"}
